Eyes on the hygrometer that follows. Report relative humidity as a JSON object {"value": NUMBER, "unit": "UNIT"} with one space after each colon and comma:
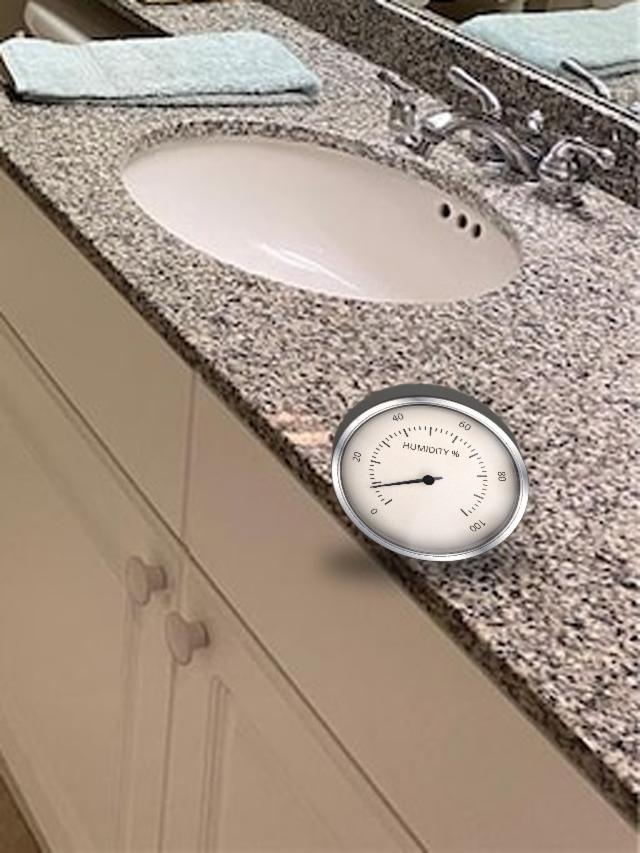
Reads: {"value": 10, "unit": "%"}
